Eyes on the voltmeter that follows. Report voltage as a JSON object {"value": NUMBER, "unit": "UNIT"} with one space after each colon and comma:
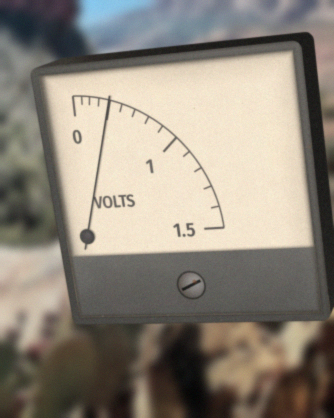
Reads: {"value": 0.5, "unit": "V"}
